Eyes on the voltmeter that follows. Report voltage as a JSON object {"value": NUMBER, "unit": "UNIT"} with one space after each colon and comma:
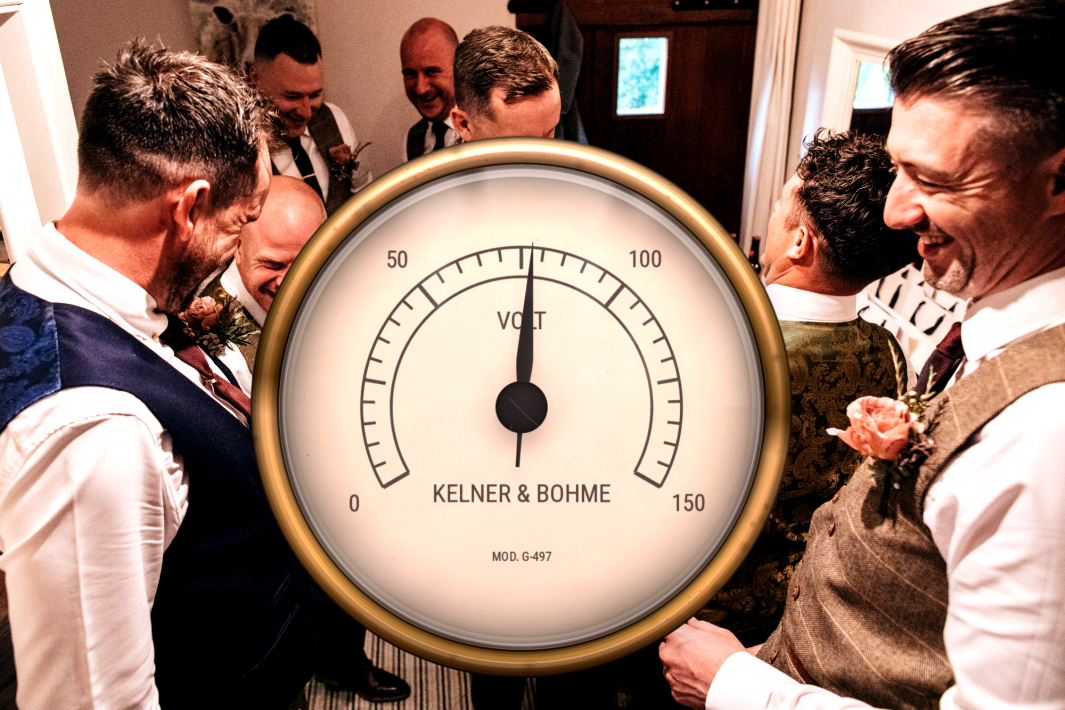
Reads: {"value": 77.5, "unit": "V"}
